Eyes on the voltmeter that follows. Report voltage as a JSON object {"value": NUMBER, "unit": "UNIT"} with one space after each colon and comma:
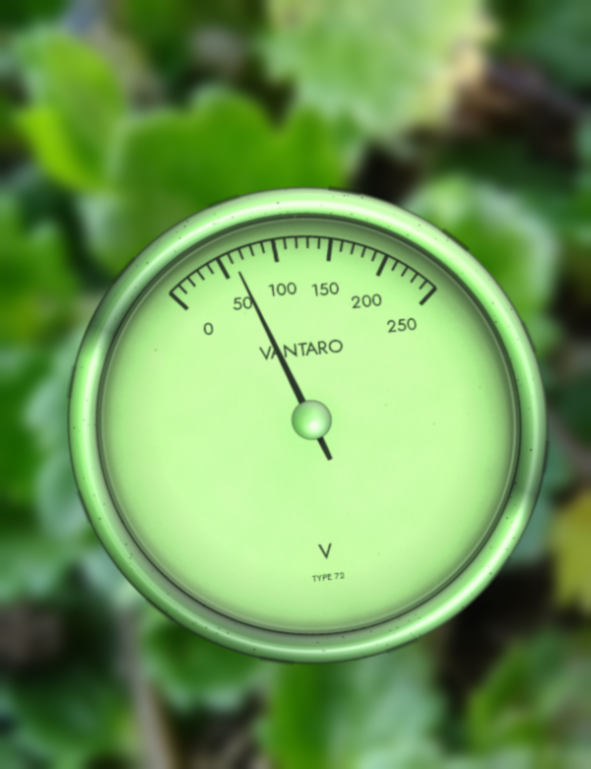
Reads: {"value": 60, "unit": "V"}
